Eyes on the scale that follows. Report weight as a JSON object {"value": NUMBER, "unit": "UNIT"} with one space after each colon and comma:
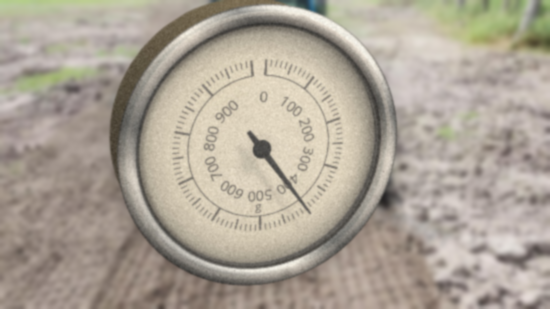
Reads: {"value": 400, "unit": "g"}
